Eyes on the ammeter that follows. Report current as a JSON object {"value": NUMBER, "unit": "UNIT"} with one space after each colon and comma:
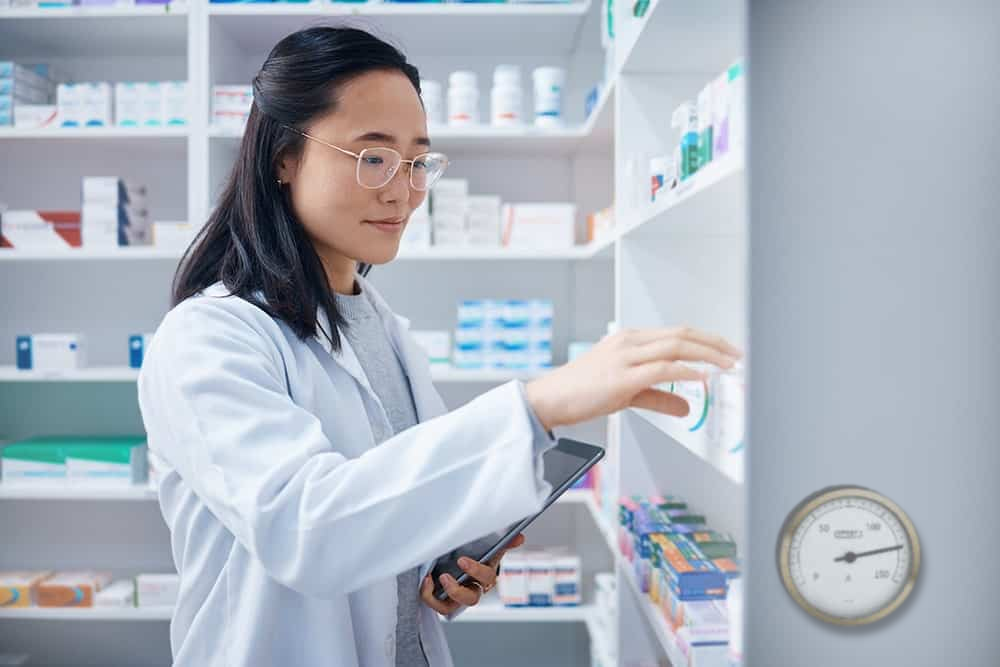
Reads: {"value": 125, "unit": "A"}
